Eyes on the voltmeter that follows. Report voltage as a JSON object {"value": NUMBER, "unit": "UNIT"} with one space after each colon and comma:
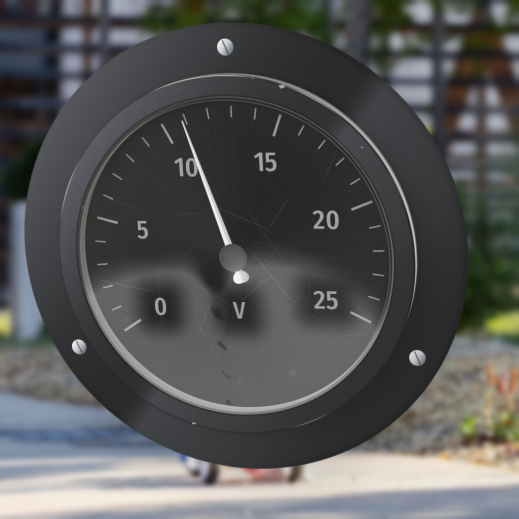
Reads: {"value": 11, "unit": "V"}
